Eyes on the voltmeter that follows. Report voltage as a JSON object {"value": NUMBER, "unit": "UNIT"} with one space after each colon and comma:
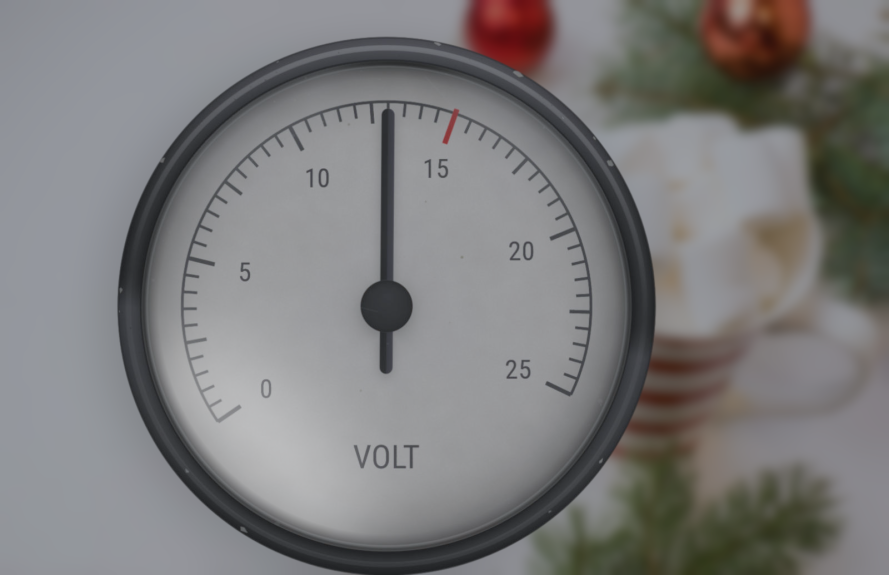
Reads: {"value": 13, "unit": "V"}
